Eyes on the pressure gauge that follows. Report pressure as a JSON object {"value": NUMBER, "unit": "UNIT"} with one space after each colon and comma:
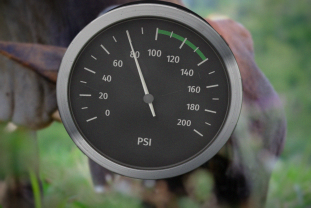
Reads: {"value": 80, "unit": "psi"}
